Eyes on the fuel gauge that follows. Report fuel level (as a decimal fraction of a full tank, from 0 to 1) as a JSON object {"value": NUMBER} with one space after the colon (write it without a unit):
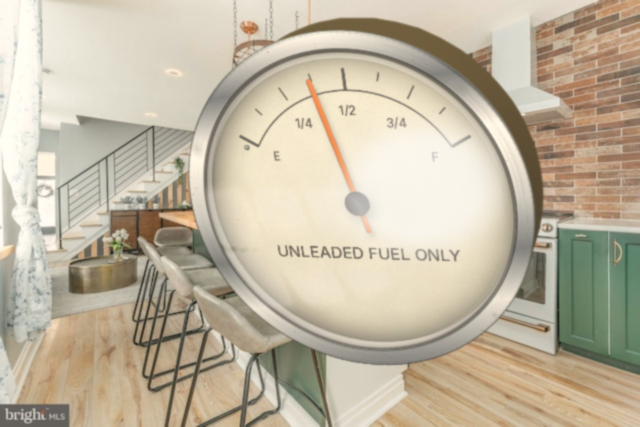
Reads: {"value": 0.375}
